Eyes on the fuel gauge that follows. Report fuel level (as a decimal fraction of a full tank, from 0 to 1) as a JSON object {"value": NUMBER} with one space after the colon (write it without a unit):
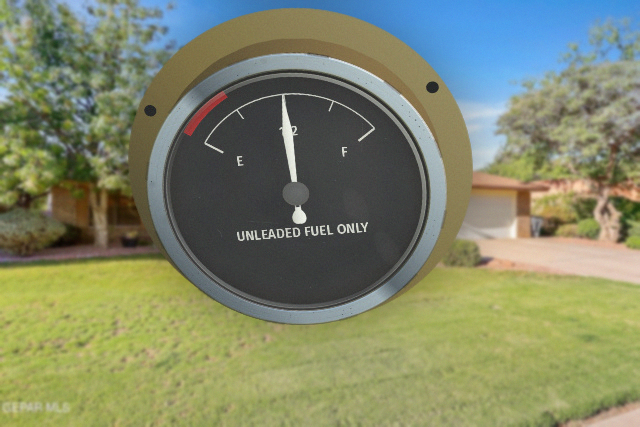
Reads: {"value": 0.5}
